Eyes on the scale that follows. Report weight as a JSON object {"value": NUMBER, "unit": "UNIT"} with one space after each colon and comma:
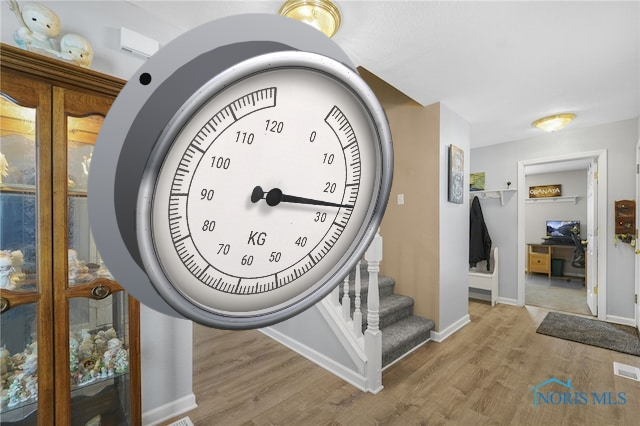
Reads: {"value": 25, "unit": "kg"}
